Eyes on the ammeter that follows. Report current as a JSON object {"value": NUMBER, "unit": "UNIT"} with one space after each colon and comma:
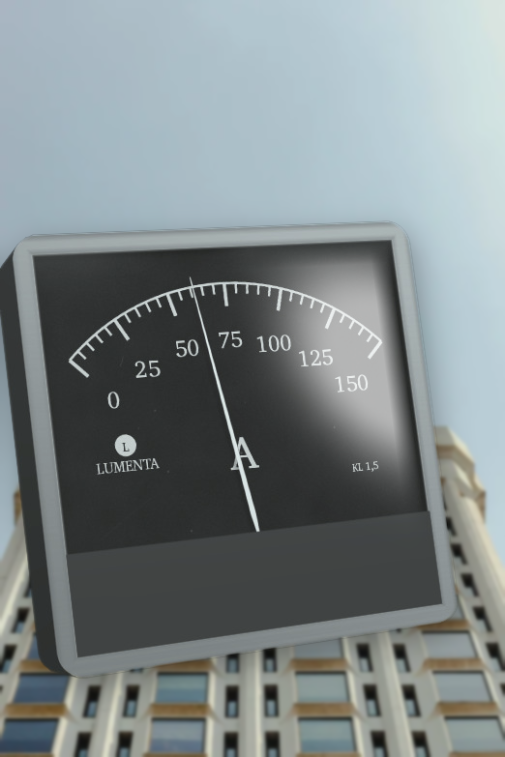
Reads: {"value": 60, "unit": "A"}
